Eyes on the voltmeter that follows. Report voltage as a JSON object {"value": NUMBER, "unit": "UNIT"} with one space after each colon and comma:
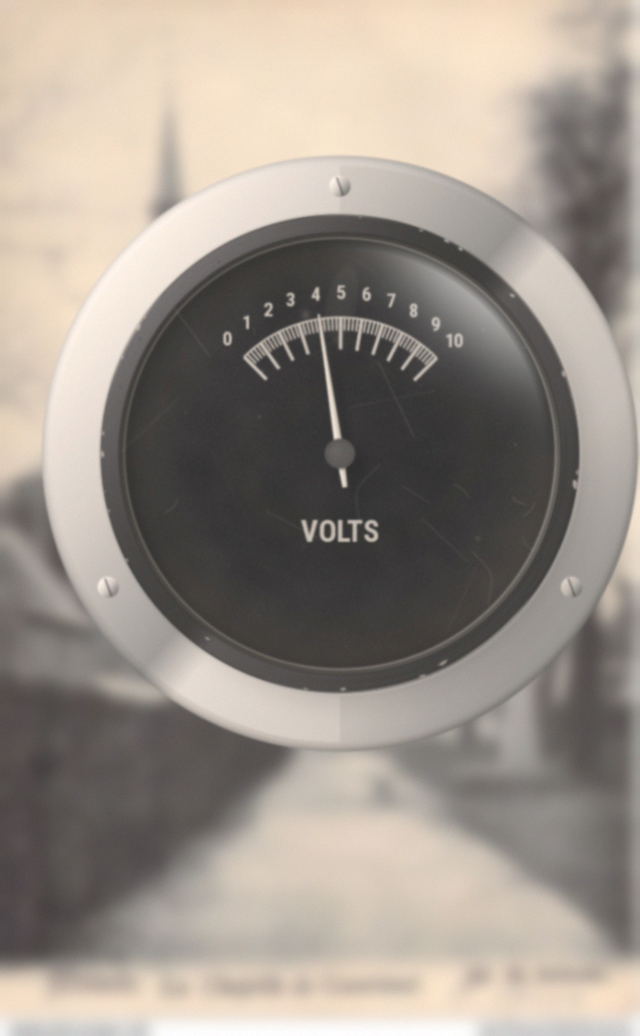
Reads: {"value": 4, "unit": "V"}
